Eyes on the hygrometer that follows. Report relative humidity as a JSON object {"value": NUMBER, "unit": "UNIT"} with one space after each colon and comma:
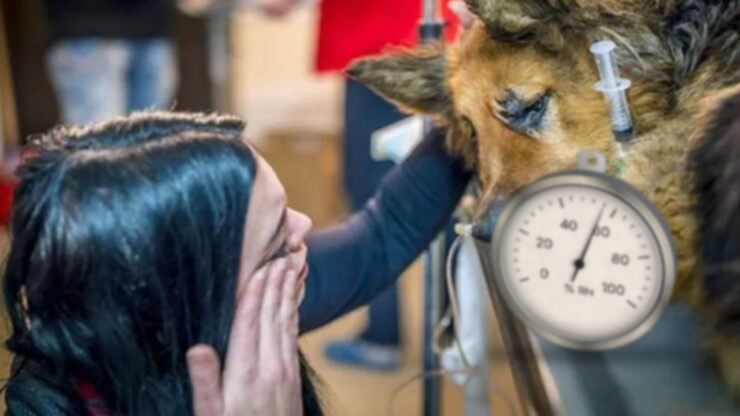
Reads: {"value": 56, "unit": "%"}
